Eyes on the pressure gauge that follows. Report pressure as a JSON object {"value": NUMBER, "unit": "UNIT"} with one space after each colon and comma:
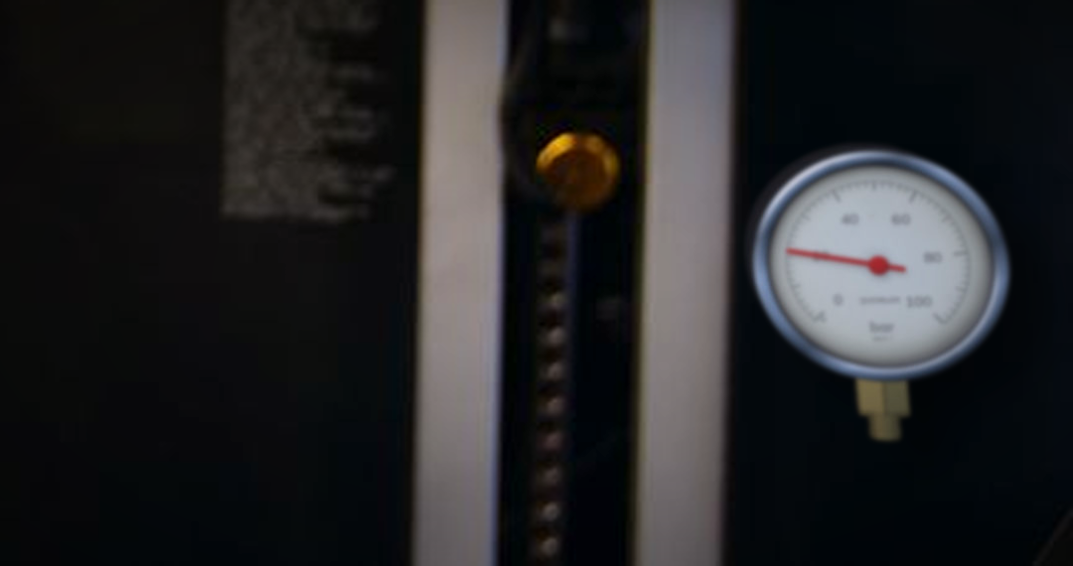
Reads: {"value": 20, "unit": "bar"}
